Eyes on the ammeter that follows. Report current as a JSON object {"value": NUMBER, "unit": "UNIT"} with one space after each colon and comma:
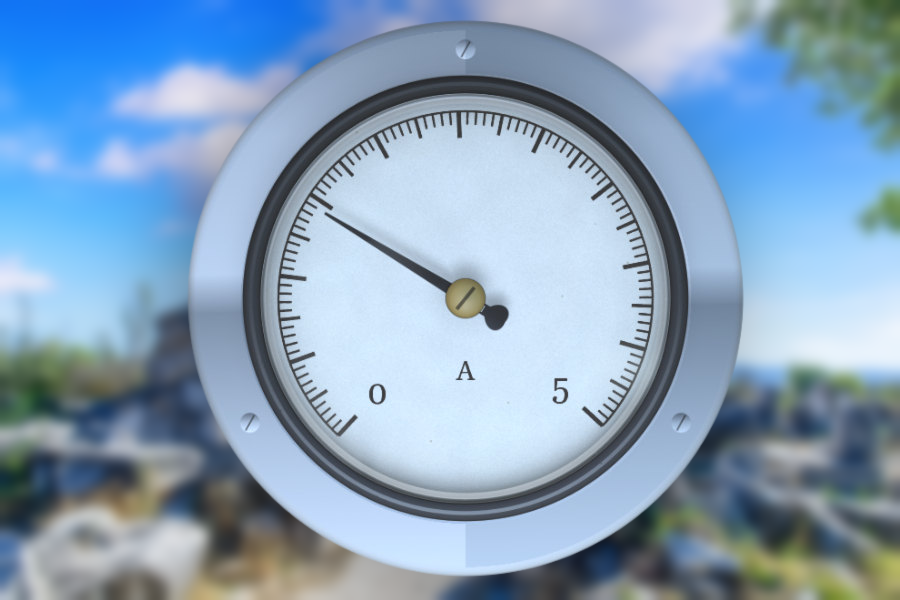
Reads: {"value": 1.45, "unit": "A"}
